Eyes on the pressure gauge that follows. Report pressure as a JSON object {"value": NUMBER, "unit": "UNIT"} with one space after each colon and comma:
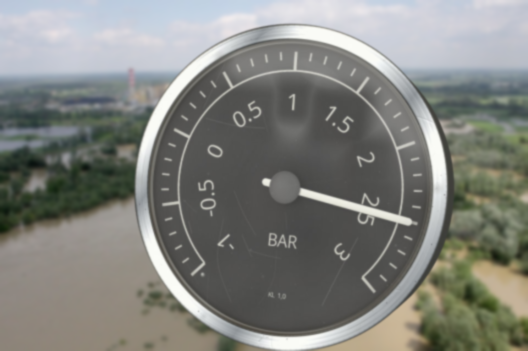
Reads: {"value": 2.5, "unit": "bar"}
